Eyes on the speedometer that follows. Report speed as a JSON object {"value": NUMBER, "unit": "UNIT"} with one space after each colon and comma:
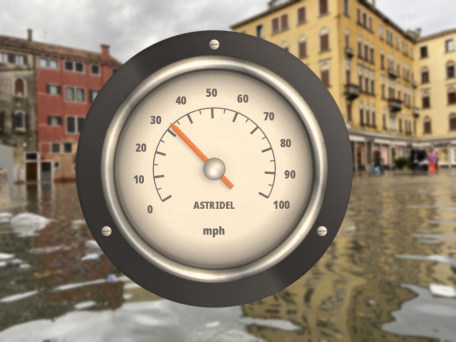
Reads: {"value": 32.5, "unit": "mph"}
